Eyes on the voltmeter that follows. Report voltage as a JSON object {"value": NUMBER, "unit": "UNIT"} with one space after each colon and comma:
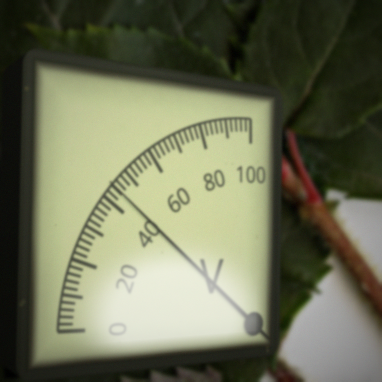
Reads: {"value": 44, "unit": "V"}
